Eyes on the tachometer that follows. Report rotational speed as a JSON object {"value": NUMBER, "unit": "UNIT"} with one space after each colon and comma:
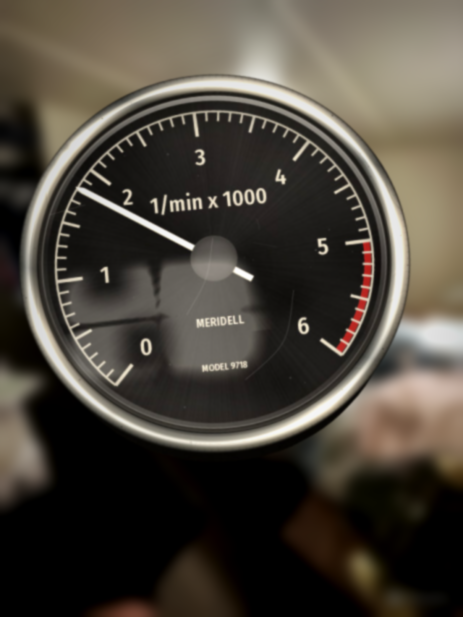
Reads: {"value": 1800, "unit": "rpm"}
